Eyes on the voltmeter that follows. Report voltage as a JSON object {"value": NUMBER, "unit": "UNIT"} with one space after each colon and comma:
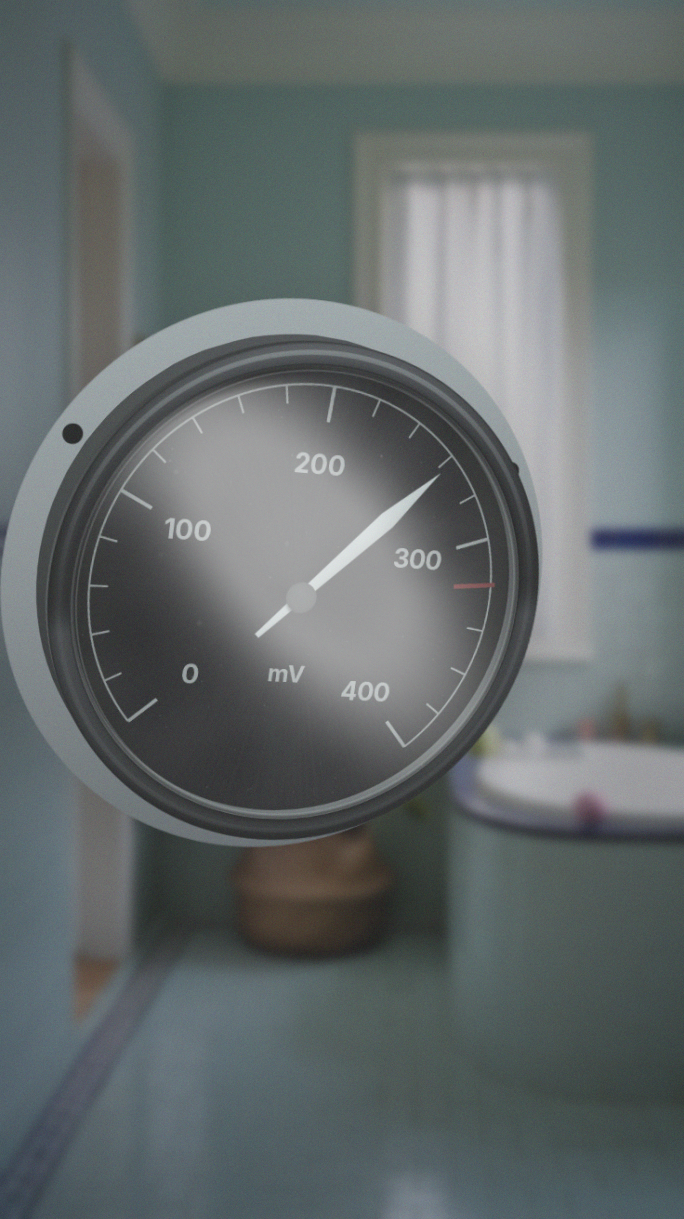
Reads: {"value": 260, "unit": "mV"}
